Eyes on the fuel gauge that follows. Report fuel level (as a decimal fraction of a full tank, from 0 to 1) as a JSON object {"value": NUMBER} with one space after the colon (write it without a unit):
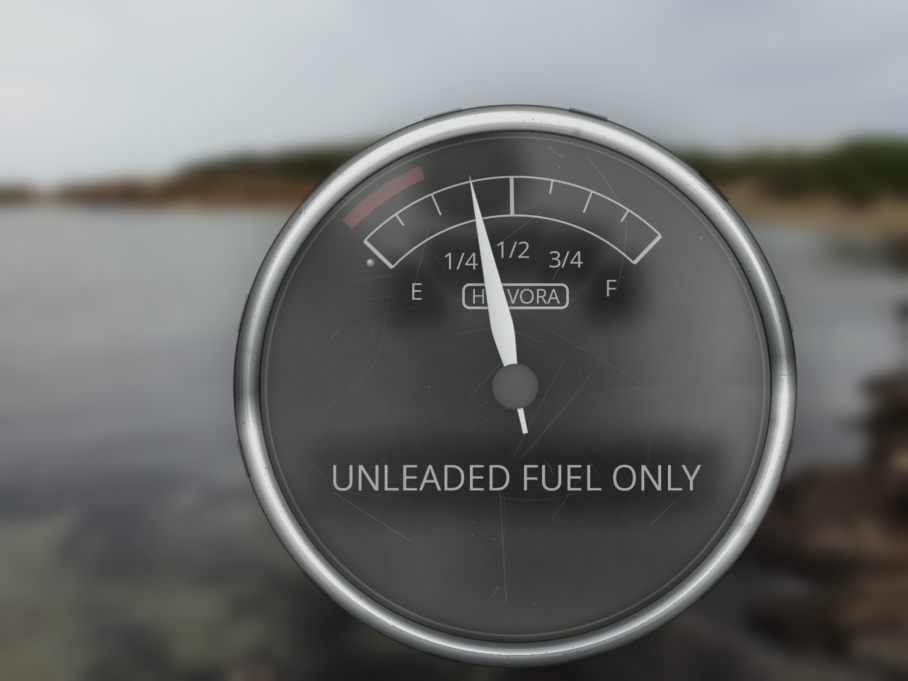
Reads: {"value": 0.375}
